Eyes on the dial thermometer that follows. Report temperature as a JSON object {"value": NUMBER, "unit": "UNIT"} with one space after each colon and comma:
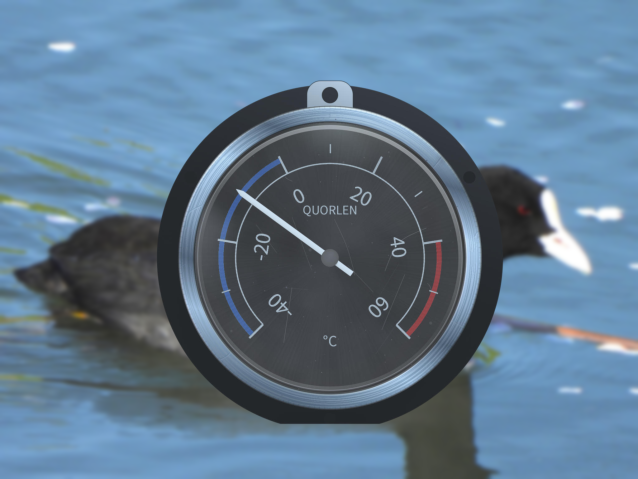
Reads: {"value": -10, "unit": "°C"}
